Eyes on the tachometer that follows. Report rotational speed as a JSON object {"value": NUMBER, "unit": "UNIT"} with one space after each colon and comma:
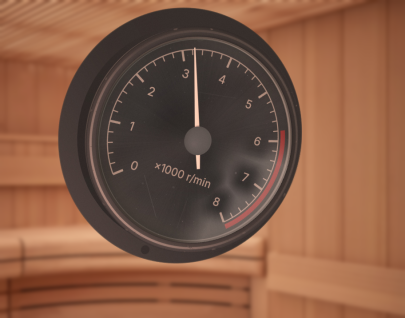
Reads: {"value": 3200, "unit": "rpm"}
